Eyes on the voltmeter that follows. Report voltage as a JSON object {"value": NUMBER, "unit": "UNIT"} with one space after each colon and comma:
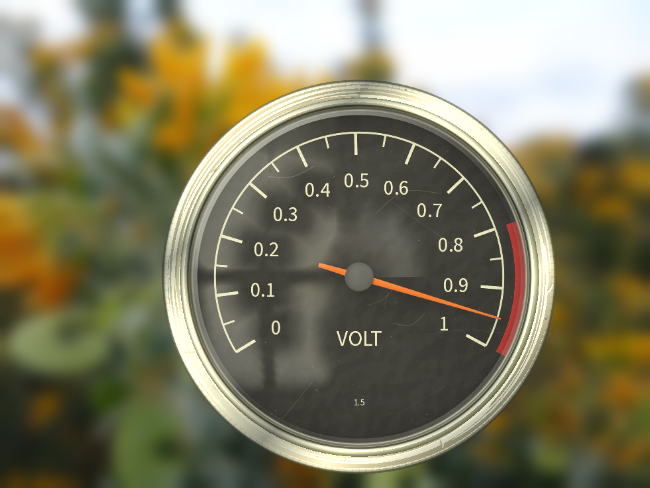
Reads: {"value": 0.95, "unit": "V"}
